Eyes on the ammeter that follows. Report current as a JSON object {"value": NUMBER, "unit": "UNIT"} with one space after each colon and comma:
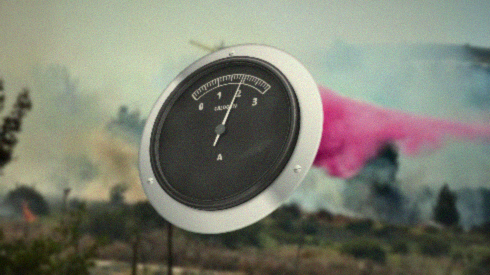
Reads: {"value": 2, "unit": "A"}
